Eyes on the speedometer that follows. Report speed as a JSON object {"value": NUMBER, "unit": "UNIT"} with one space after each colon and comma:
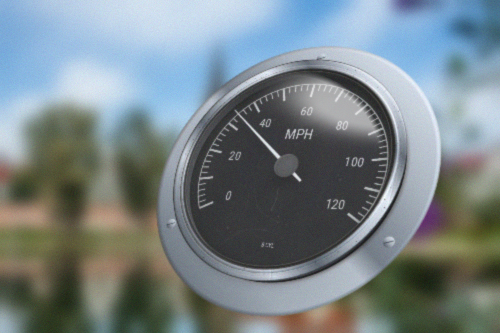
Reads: {"value": 34, "unit": "mph"}
